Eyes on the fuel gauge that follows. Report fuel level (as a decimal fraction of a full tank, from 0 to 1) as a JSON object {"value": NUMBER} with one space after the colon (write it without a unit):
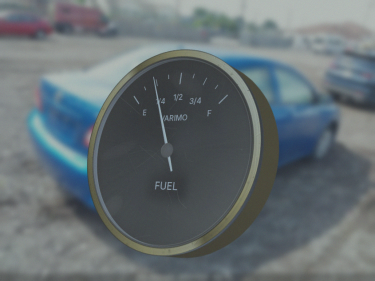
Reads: {"value": 0.25}
